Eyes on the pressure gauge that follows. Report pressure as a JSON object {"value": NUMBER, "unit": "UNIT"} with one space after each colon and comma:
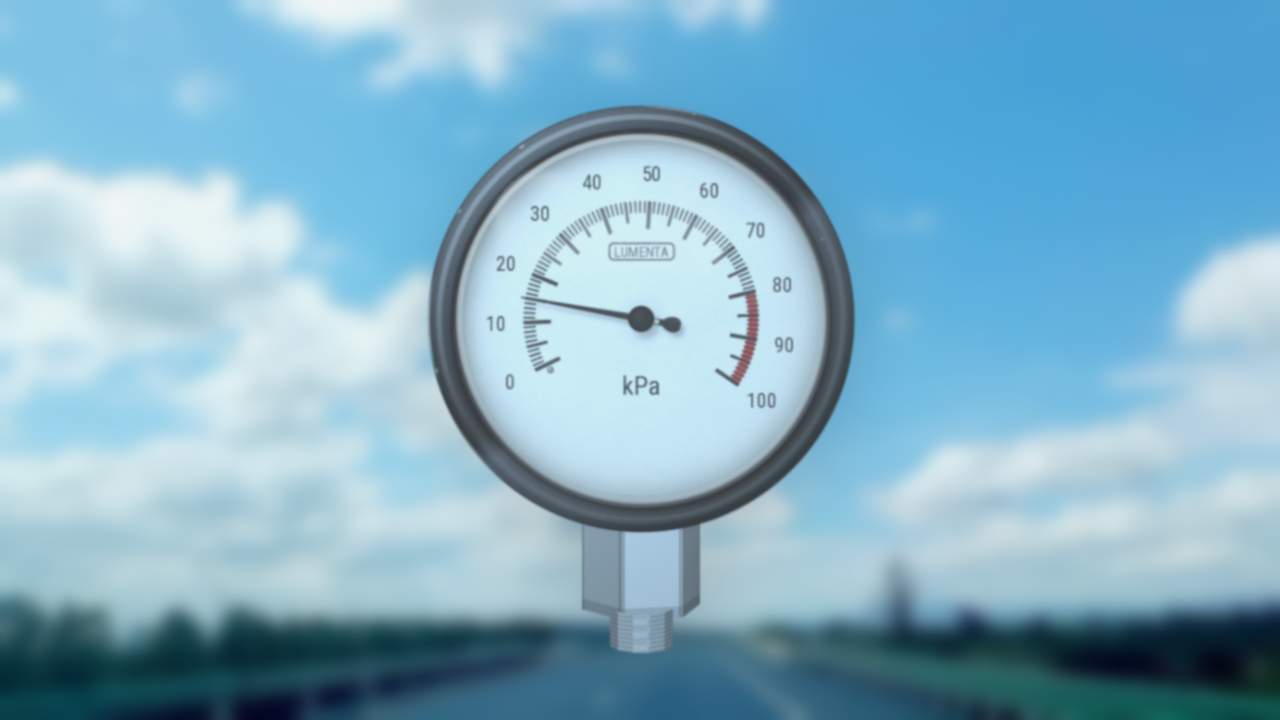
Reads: {"value": 15, "unit": "kPa"}
